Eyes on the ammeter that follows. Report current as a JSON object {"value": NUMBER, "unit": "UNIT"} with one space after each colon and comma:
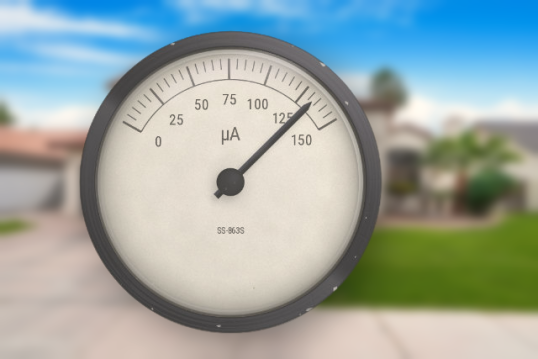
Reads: {"value": 132.5, "unit": "µA"}
